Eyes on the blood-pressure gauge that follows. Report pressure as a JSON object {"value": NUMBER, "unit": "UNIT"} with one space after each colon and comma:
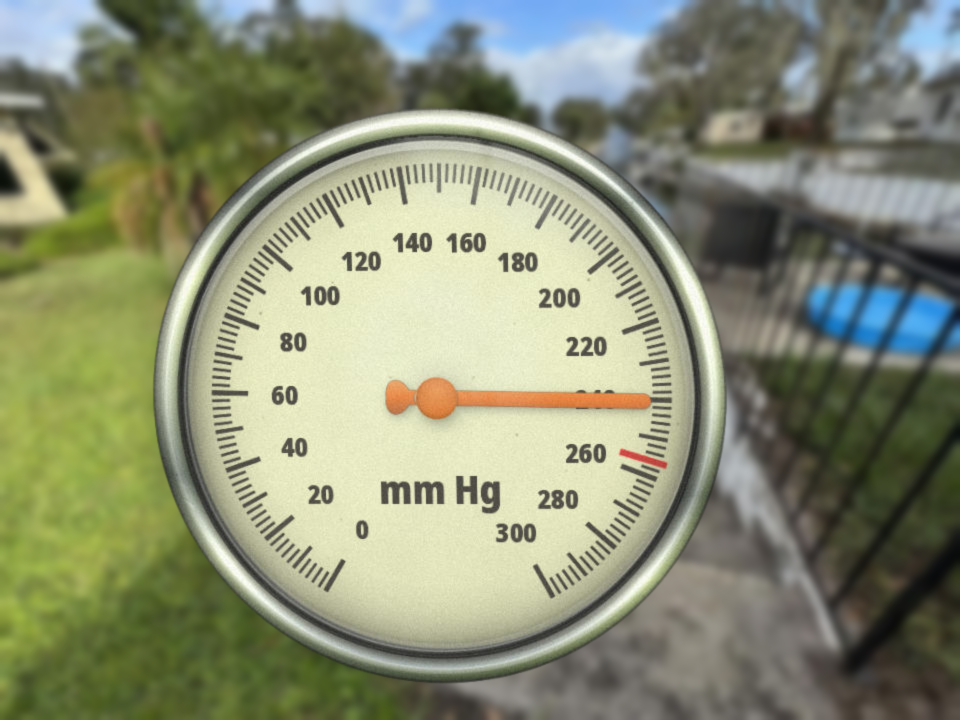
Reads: {"value": 240, "unit": "mmHg"}
